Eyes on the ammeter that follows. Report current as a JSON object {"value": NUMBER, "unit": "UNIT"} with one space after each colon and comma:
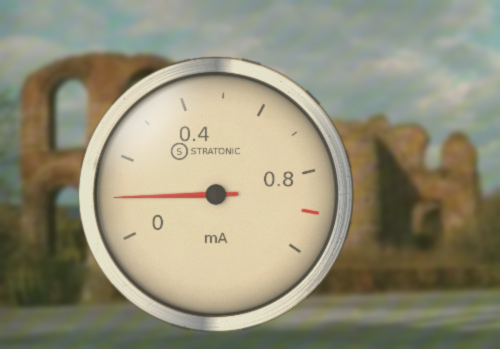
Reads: {"value": 0.1, "unit": "mA"}
